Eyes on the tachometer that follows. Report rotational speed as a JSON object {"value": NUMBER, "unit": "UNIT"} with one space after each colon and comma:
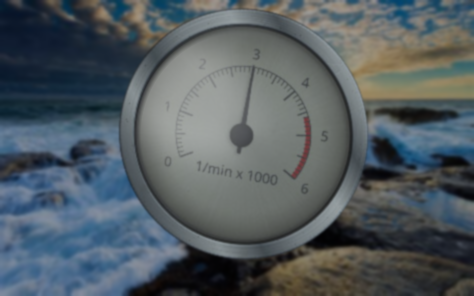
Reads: {"value": 3000, "unit": "rpm"}
